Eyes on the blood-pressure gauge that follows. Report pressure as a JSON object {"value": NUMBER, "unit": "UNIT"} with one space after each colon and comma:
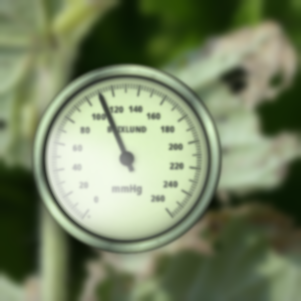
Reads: {"value": 110, "unit": "mmHg"}
